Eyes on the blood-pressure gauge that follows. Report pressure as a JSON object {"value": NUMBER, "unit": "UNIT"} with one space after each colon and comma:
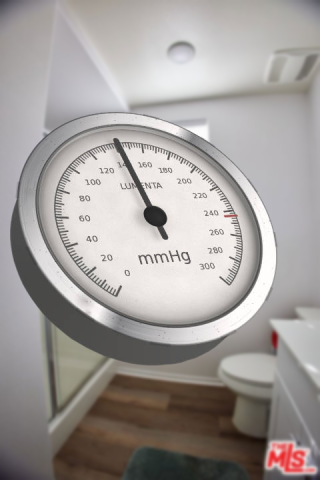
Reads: {"value": 140, "unit": "mmHg"}
